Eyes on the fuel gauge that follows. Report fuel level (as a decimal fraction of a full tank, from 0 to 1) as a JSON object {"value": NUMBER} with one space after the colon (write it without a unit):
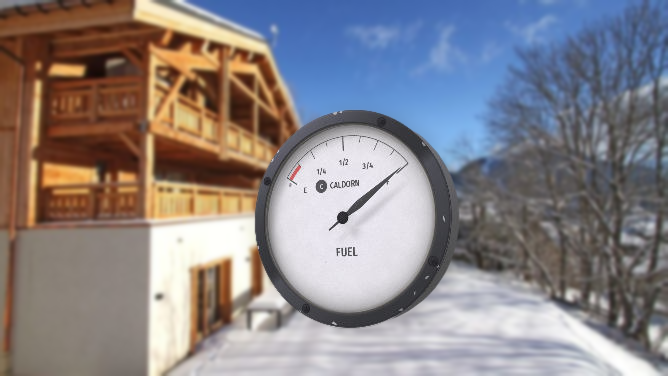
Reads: {"value": 1}
